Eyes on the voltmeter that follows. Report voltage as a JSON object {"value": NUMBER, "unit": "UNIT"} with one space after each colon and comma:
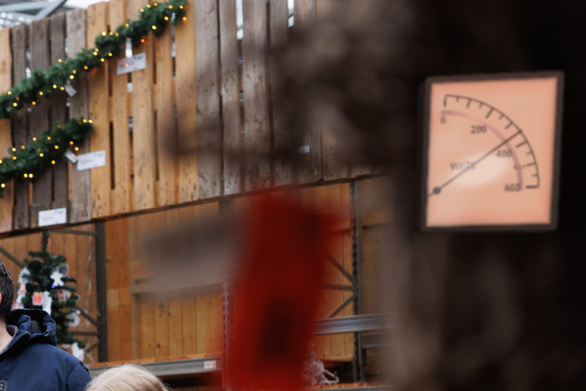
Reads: {"value": 350, "unit": "V"}
